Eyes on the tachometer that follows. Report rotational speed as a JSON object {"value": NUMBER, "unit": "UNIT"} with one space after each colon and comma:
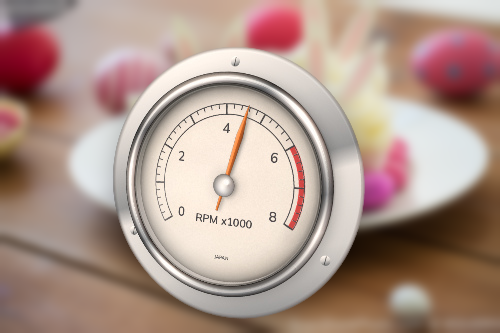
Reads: {"value": 4600, "unit": "rpm"}
